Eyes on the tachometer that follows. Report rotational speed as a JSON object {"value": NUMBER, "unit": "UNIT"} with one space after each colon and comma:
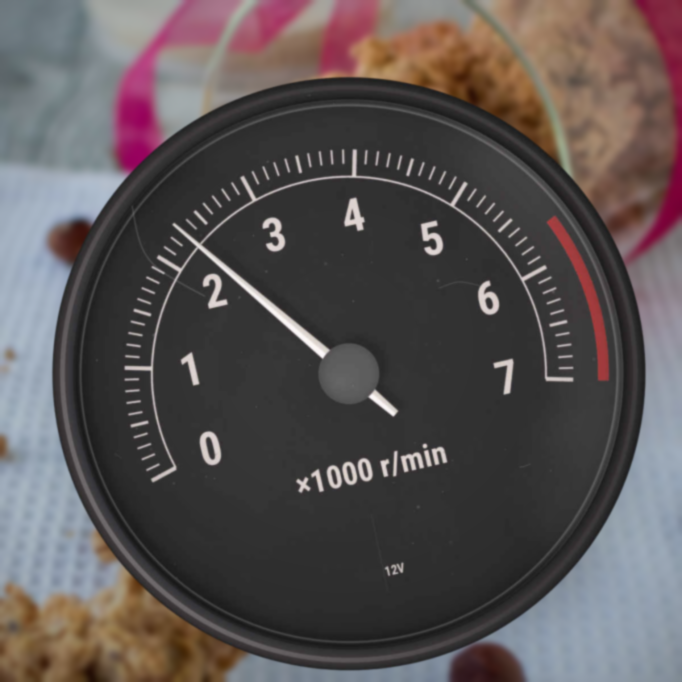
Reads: {"value": 2300, "unit": "rpm"}
